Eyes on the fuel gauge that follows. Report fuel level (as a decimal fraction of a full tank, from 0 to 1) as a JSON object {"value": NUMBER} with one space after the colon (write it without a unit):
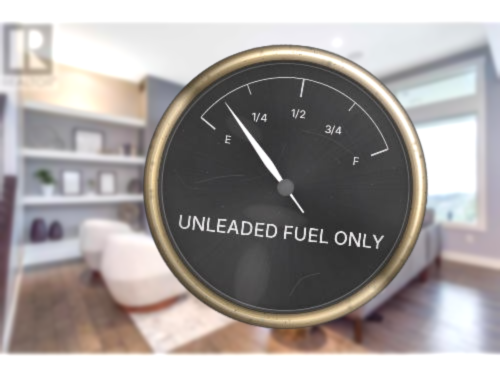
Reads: {"value": 0.125}
